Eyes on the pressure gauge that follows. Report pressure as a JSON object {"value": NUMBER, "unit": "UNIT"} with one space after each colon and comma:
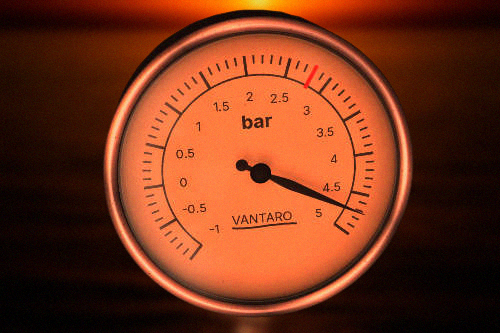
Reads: {"value": 4.7, "unit": "bar"}
